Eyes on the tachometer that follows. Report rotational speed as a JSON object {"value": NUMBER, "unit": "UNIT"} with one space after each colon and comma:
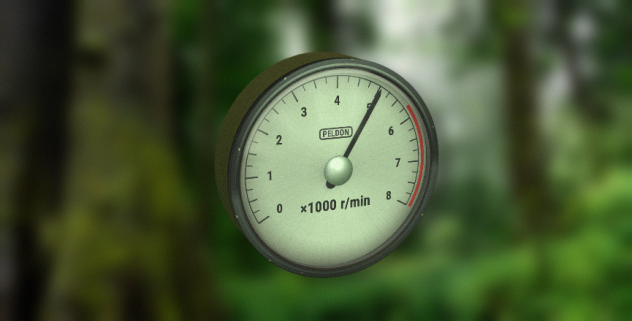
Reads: {"value": 5000, "unit": "rpm"}
